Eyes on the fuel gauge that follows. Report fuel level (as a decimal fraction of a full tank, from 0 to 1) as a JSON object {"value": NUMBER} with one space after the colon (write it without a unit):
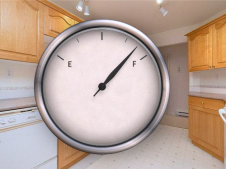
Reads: {"value": 0.875}
